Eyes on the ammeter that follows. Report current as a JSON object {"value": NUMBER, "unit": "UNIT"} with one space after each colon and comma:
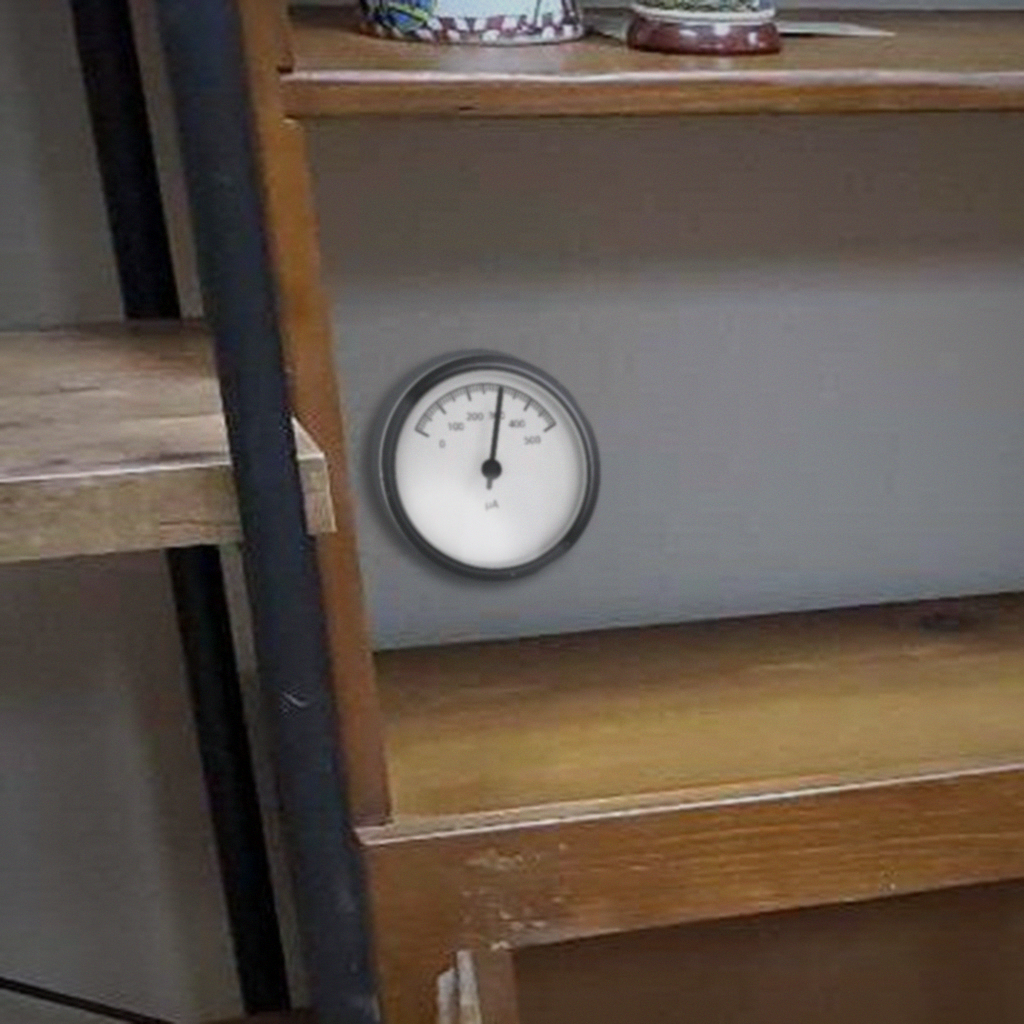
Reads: {"value": 300, "unit": "µA"}
